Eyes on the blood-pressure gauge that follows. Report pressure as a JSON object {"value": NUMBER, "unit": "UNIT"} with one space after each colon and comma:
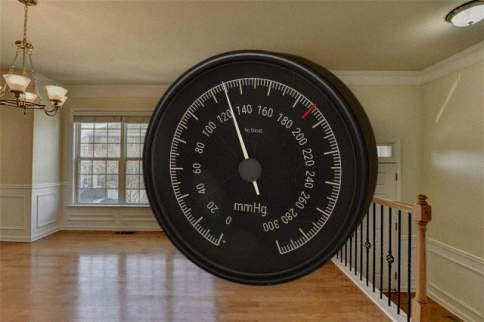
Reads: {"value": 130, "unit": "mmHg"}
